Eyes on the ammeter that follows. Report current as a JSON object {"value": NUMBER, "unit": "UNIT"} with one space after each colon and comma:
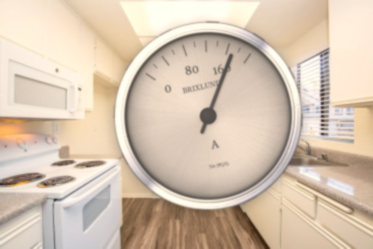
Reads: {"value": 170, "unit": "A"}
